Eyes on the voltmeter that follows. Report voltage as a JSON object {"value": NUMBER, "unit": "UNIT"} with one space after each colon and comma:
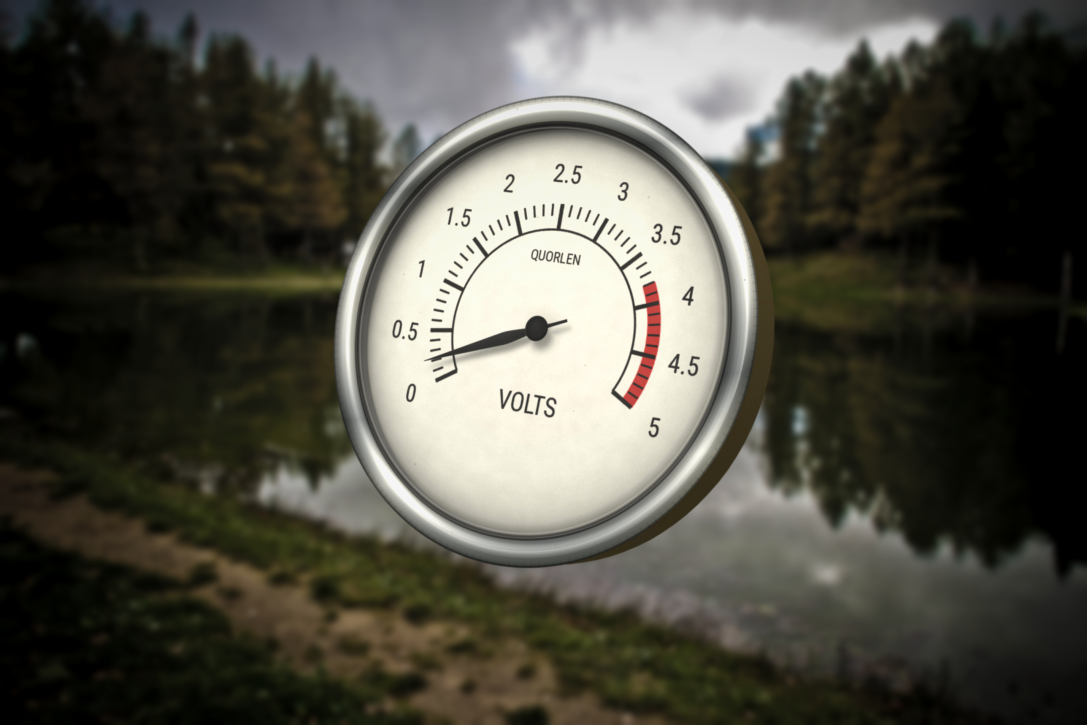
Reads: {"value": 0.2, "unit": "V"}
